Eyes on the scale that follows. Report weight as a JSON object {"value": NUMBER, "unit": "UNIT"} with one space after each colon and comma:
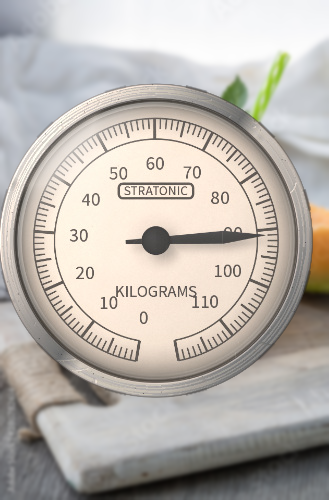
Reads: {"value": 91, "unit": "kg"}
